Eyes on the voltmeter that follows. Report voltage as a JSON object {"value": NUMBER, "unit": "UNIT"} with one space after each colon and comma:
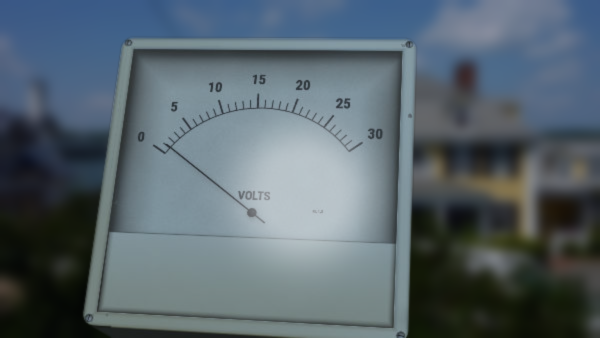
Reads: {"value": 1, "unit": "V"}
